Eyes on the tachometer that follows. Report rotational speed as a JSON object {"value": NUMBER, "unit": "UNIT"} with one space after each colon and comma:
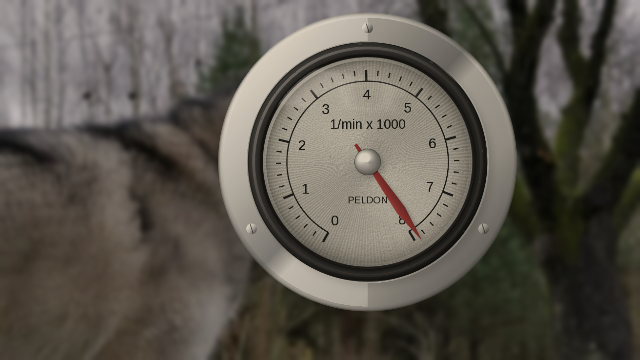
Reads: {"value": 7900, "unit": "rpm"}
